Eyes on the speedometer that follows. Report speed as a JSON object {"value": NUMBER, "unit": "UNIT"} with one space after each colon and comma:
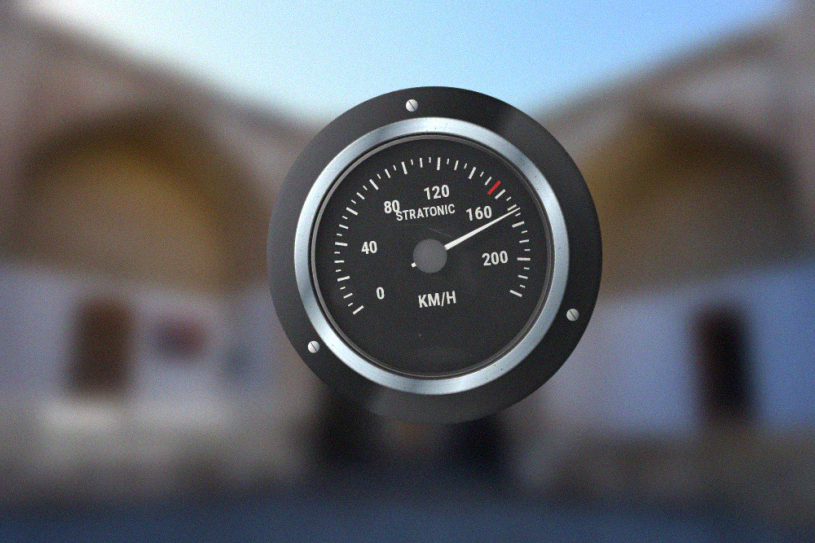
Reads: {"value": 172.5, "unit": "km/h"}
